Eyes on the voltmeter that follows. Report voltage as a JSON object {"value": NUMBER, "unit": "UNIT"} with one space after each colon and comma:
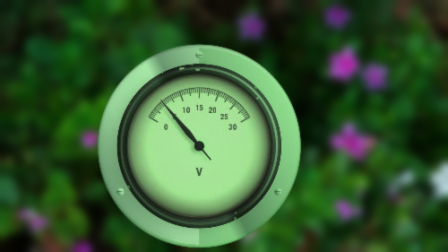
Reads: {"value": 5, "unit": "V"}
